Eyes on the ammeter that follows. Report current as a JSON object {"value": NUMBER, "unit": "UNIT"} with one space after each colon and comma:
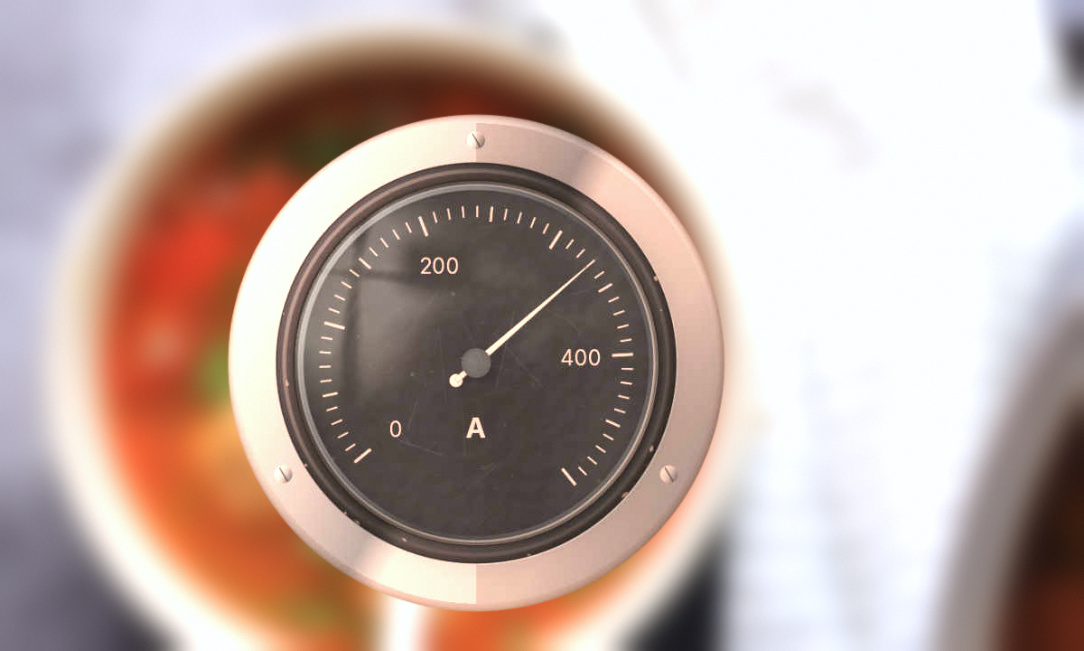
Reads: {"value": 330, "unit": "A"}
